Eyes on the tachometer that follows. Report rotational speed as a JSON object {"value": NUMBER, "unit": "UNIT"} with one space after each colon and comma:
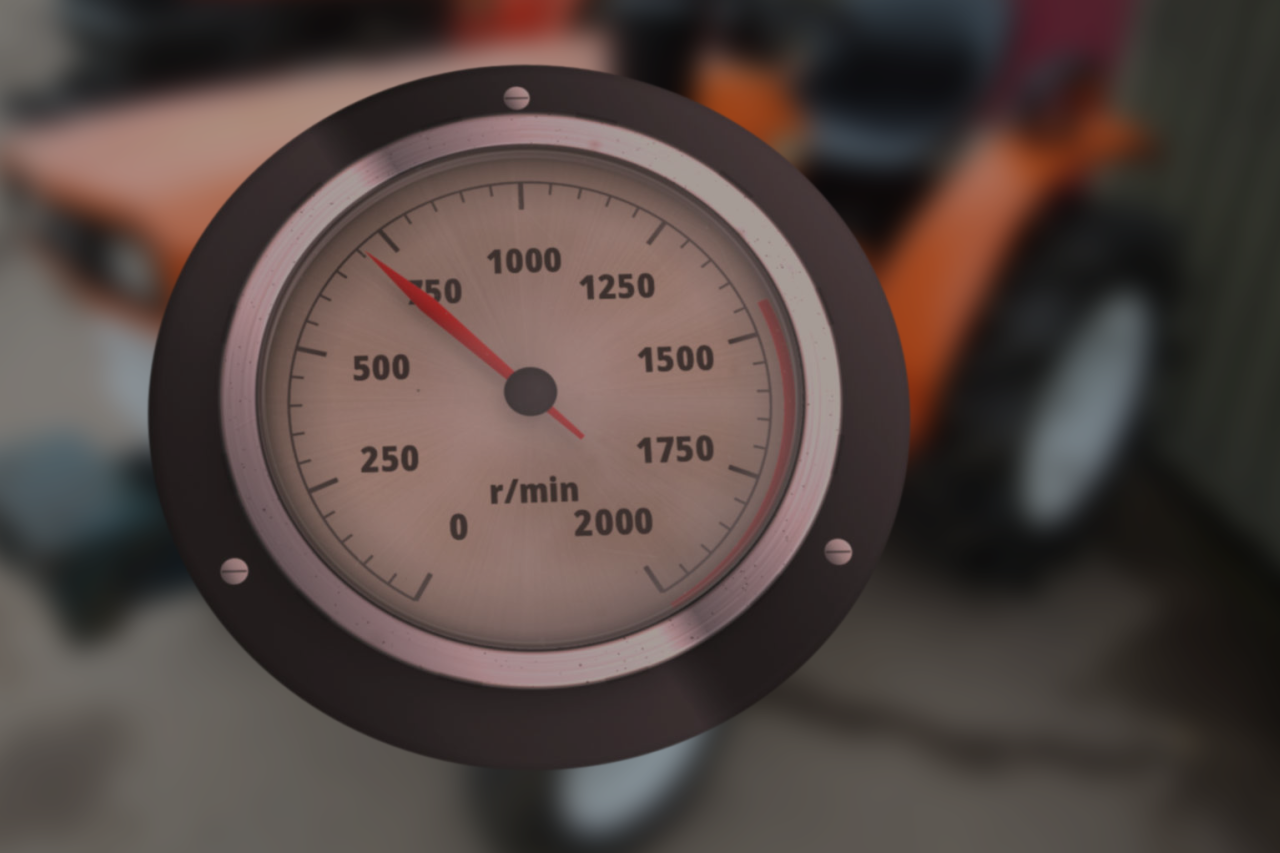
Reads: {"value": 700, "unit": "rpm"}
